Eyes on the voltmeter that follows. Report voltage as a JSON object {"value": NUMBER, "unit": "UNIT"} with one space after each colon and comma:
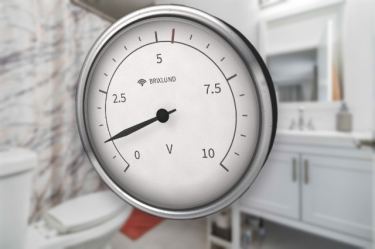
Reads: {"value": 1, "unit": "V"}
